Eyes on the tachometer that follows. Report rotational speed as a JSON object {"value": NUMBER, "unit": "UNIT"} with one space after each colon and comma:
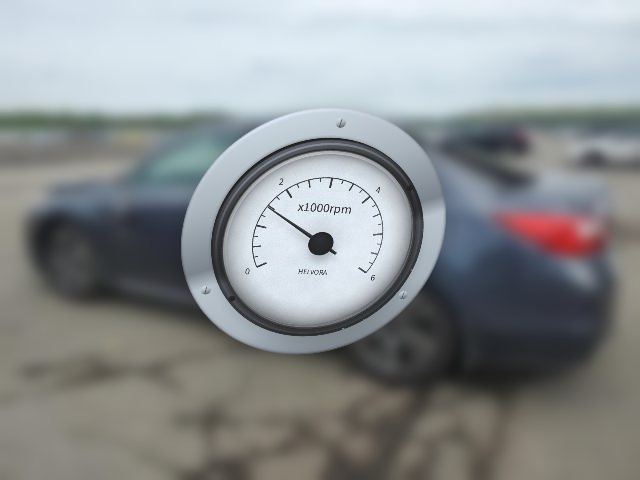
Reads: {"value": 1500, "unit": "rpm"}
